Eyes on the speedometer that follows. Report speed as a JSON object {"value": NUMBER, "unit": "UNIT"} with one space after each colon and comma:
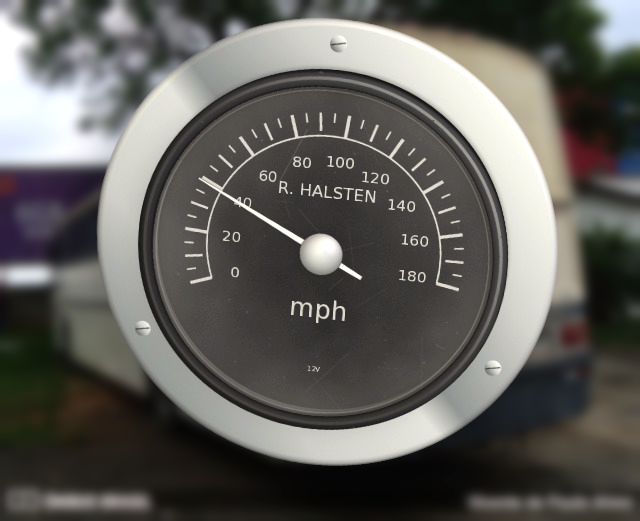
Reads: {"value": 40, "unit": "mph"}
